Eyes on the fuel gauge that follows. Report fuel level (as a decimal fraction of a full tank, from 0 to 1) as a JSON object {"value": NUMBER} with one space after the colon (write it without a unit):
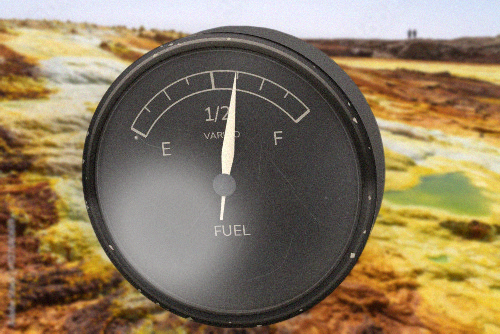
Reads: {"value": 0.625}
